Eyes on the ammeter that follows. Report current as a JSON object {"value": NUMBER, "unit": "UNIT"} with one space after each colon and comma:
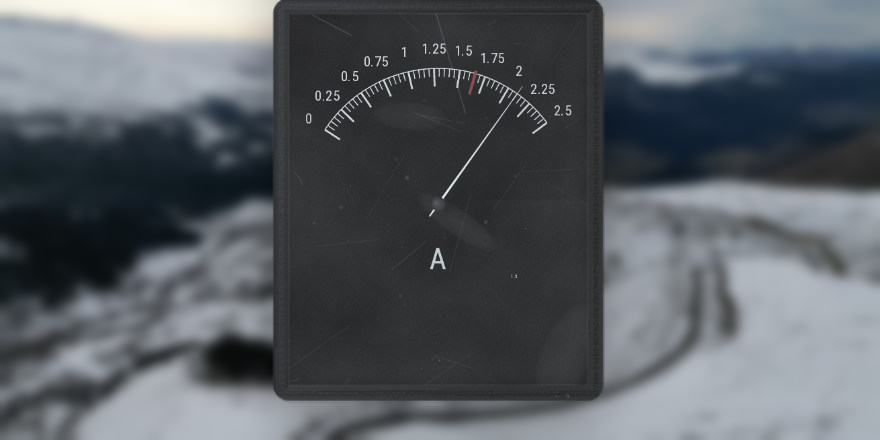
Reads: {"value": 2.1, "unit": "A"}
